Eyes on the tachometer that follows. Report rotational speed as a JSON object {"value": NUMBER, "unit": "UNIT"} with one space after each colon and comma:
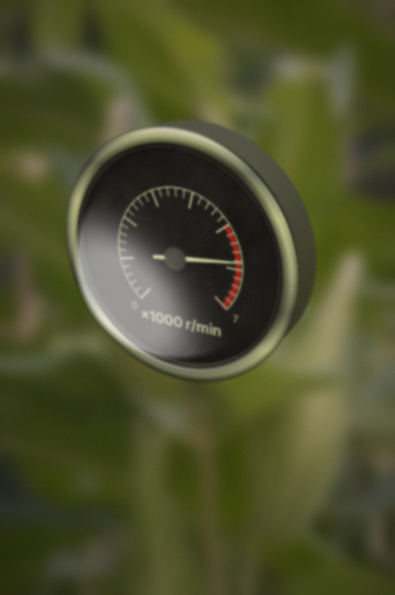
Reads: {"value": 5800, "unit": "rpm"}
